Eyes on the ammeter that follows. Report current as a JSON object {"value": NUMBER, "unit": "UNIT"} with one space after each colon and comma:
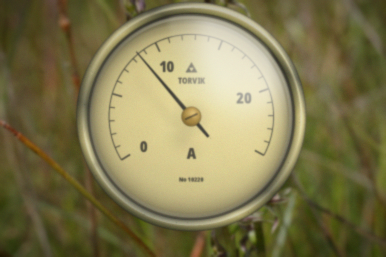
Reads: {"value": 8.5, "unit": "A"}
